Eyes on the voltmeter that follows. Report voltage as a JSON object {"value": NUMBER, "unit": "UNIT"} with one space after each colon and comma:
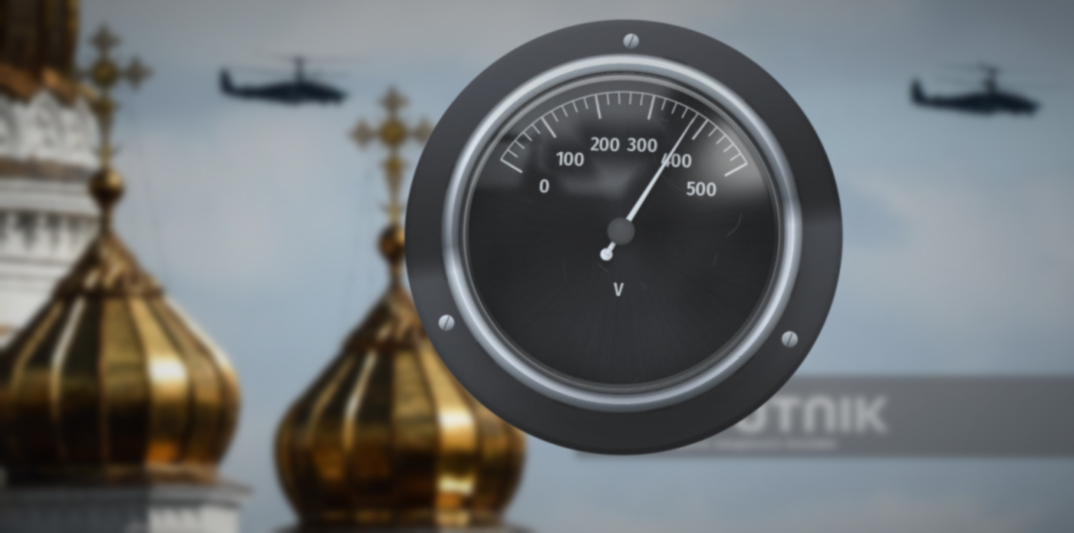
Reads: {"value": 380, "unit": "V"}
